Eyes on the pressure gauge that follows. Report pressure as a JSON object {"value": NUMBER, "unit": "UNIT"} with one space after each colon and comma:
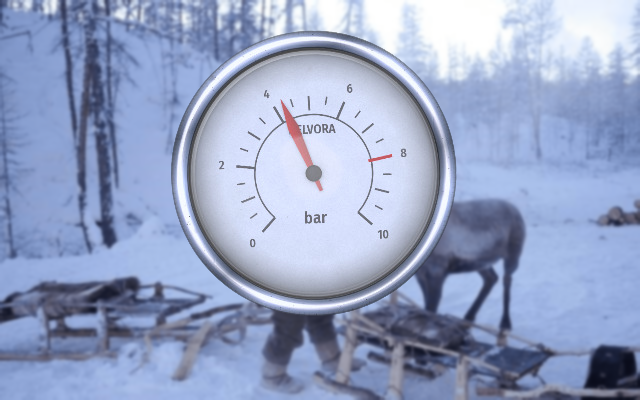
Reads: {"value": 4.25, "unit": "bar"}
